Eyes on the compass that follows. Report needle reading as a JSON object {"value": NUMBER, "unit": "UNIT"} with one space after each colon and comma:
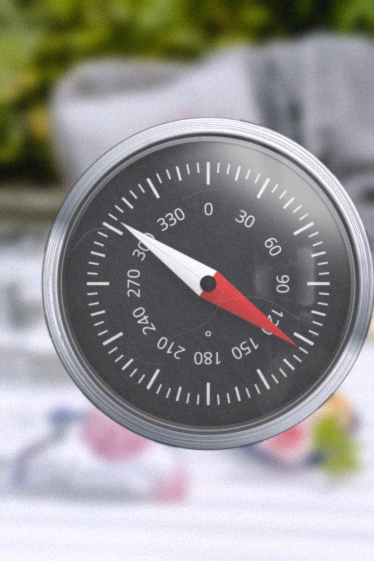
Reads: {"value": 125, "unit": "°"}
